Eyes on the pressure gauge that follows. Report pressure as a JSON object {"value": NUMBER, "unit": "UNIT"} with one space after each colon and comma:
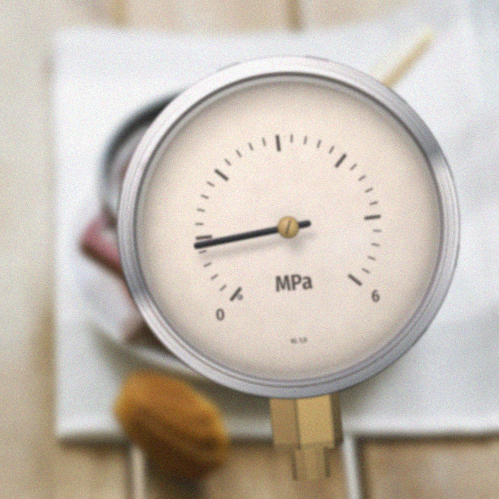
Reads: {"value": 0.9, "unit": "MPa"}
